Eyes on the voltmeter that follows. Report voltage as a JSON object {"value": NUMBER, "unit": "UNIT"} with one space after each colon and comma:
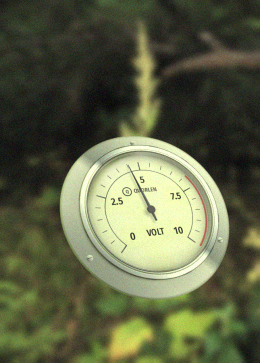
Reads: {"value": 4.5, "unit": "V"}
